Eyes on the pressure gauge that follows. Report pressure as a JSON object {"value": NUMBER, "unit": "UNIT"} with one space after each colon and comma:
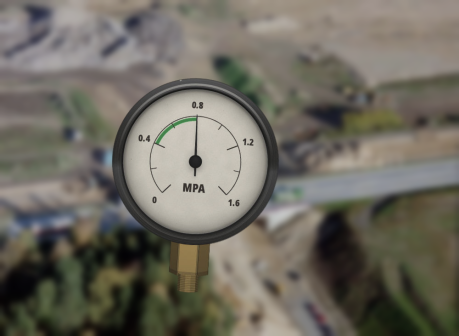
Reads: {"value": 0.8, "unit": "MPa"}
